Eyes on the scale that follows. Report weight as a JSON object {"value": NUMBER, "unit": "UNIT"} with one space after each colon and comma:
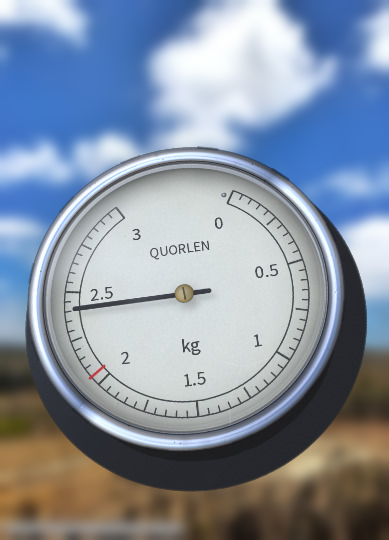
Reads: {"value": 2.4, "unit": "kg"}
